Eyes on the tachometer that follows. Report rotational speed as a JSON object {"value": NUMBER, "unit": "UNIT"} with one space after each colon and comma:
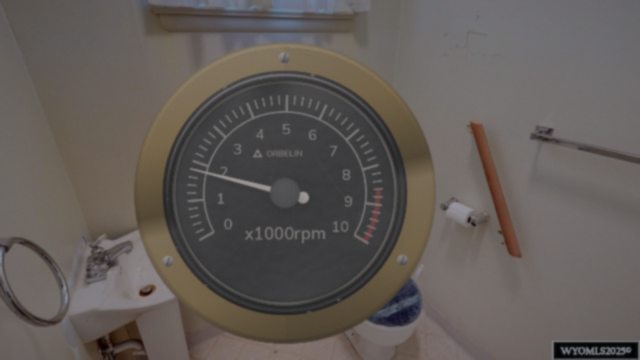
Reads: {"value": 1800, "unit": "rpm"}
